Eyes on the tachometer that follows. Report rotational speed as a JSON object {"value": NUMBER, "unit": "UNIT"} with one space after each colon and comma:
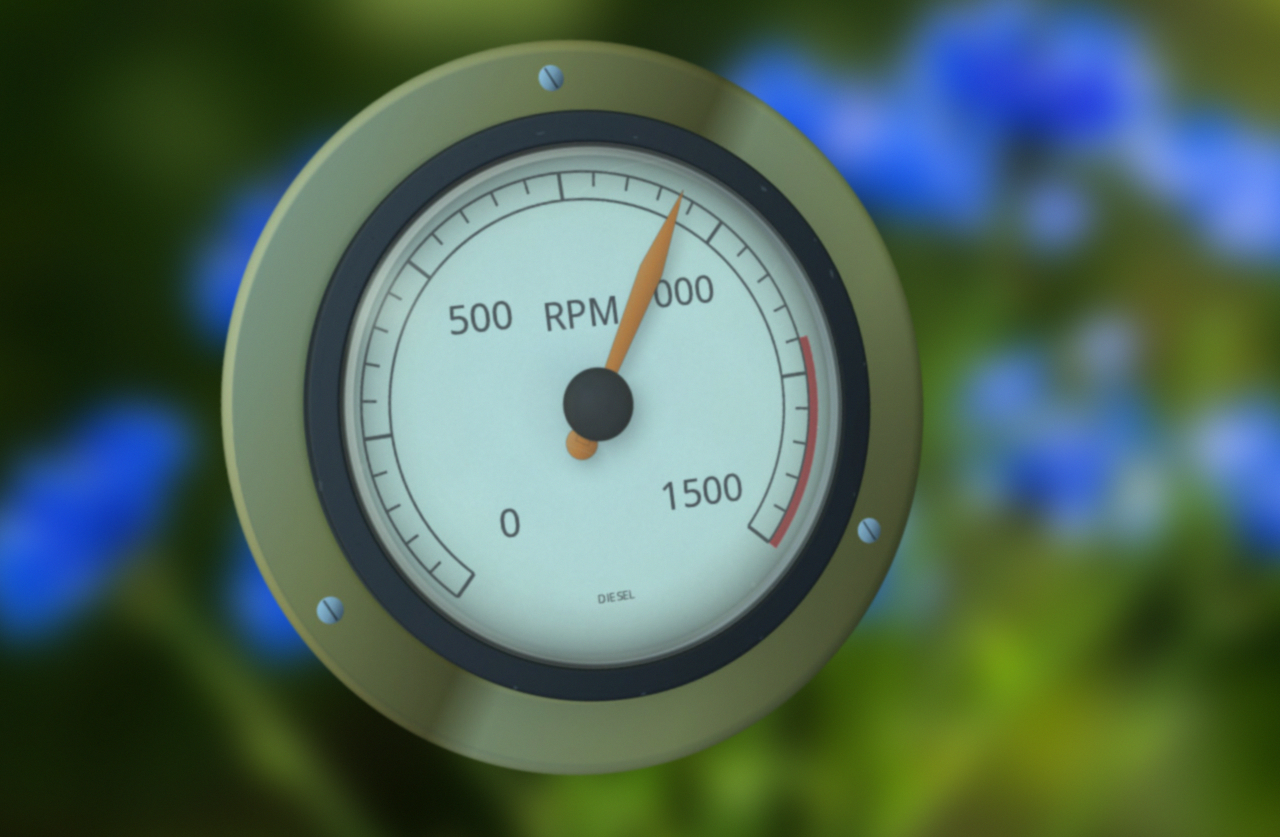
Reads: {"value": 925, "unit": "rpm"}
